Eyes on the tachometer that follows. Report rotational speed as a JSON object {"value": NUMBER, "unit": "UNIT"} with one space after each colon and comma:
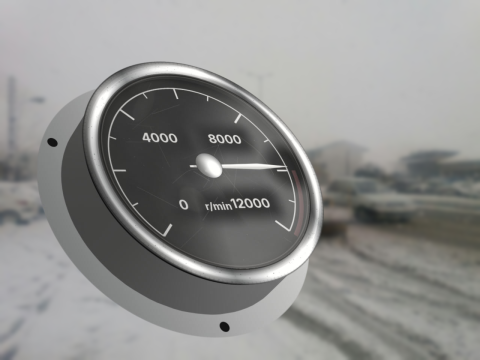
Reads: {"value": 10000, "unit": "rpm"}
